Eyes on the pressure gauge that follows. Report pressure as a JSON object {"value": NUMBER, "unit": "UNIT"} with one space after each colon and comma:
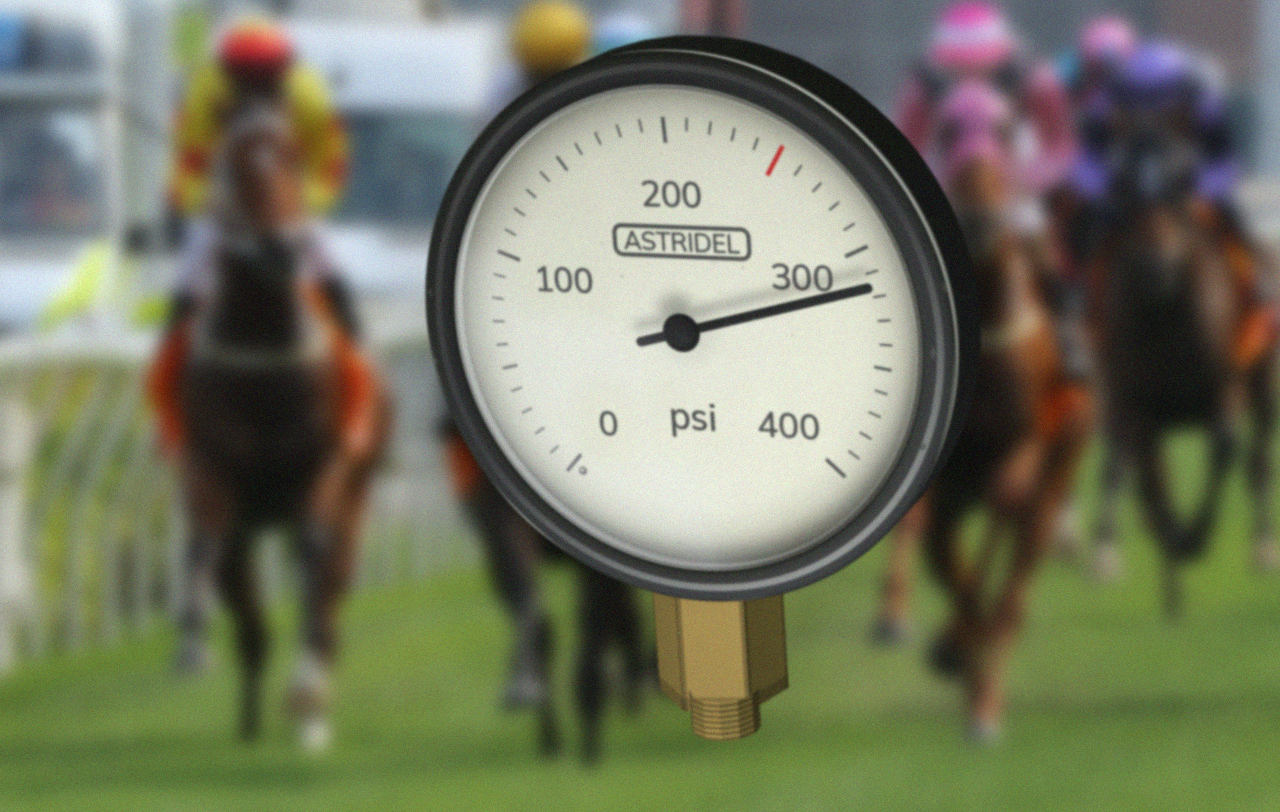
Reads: {"value": 315, "unit": "psi"}
